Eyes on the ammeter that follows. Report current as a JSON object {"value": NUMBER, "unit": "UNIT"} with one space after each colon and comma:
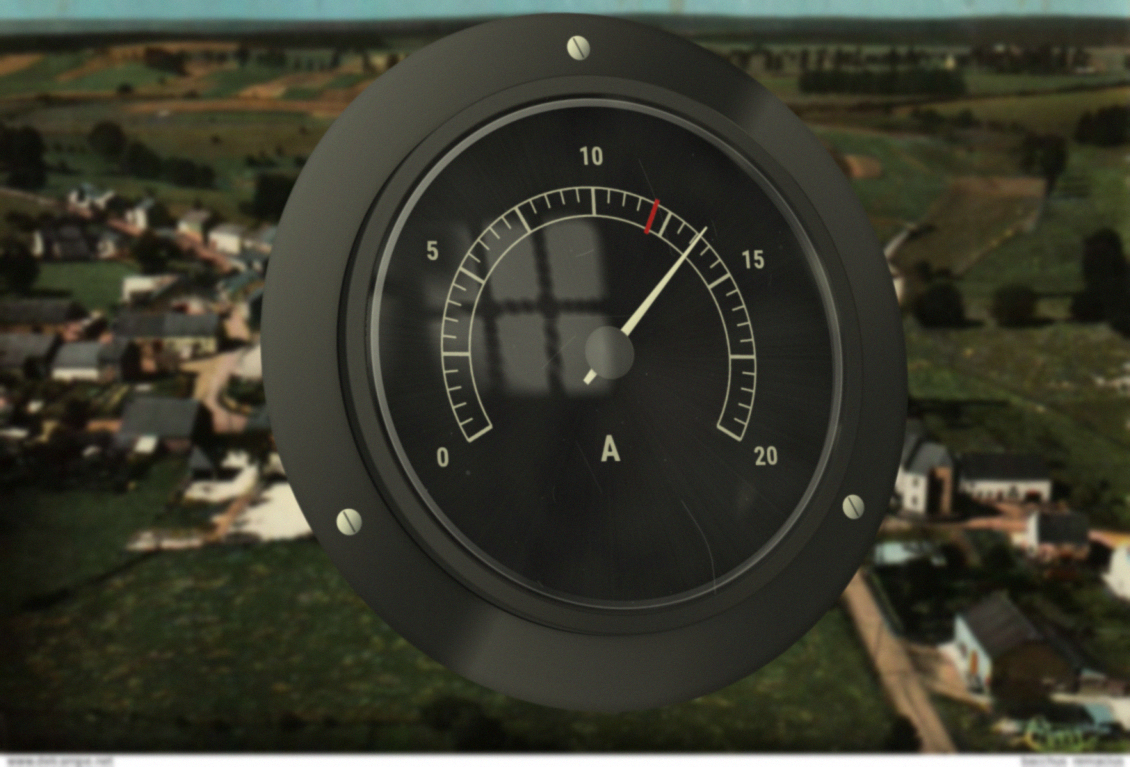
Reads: {"value": 13.5, "unit": "A"}
